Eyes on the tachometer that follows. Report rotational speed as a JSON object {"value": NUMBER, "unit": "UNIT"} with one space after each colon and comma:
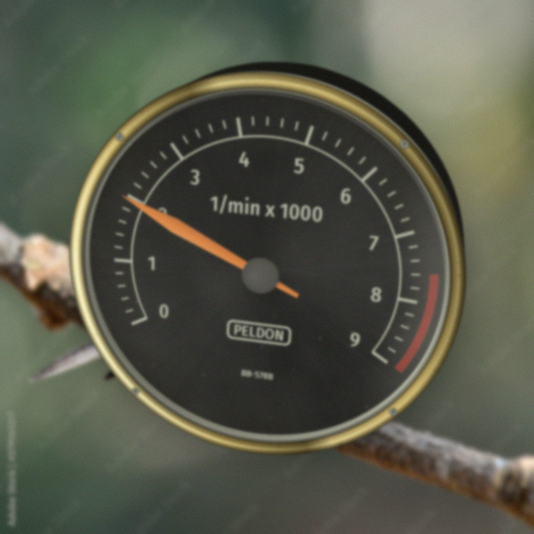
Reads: {"value": 2000, "unit": "rpm"}
